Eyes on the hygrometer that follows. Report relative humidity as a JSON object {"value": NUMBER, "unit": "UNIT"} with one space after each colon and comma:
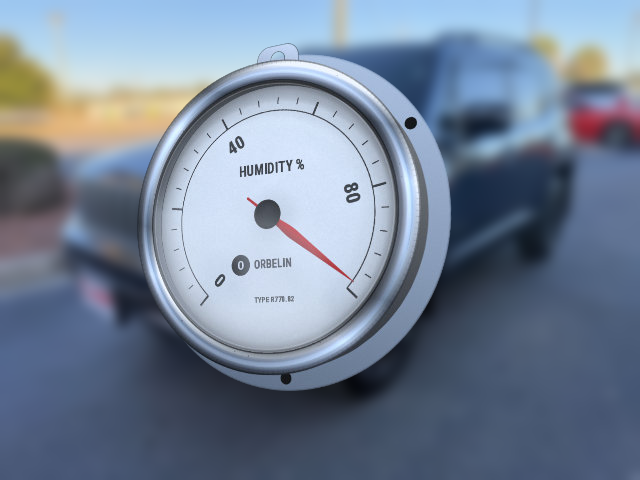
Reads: {"value": 98, "unit": "%"}
